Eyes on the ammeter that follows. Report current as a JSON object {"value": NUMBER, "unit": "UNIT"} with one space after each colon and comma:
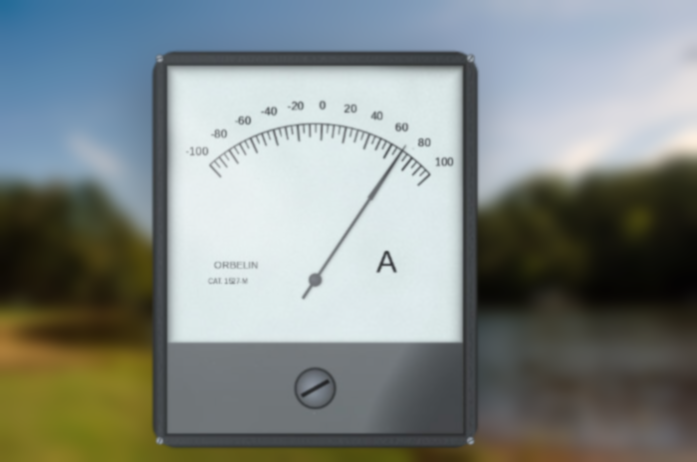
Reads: {"value": 70, "unit": "A"}
